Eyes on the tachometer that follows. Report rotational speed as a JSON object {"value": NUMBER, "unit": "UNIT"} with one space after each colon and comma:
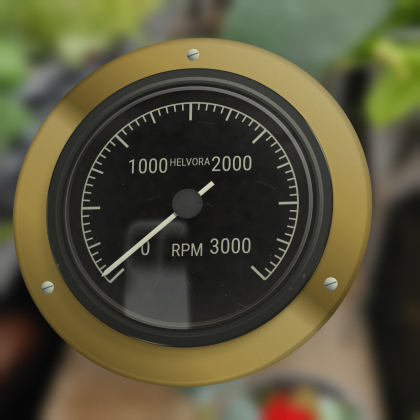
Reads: {"value": 50, "unit": "rpm"}
